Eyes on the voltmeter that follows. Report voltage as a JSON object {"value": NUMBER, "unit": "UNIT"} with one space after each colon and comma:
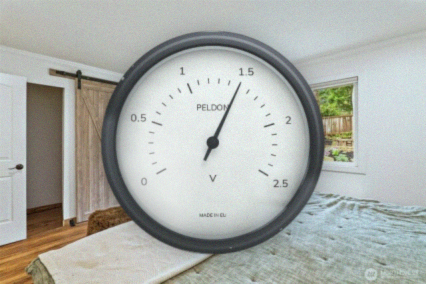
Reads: {"value": 1.5, "unit": "V"}
